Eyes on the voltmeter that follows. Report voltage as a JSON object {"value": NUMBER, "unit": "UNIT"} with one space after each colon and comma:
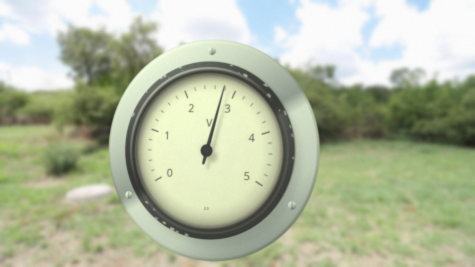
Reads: {"value": 2.8, "unit": "V"}
